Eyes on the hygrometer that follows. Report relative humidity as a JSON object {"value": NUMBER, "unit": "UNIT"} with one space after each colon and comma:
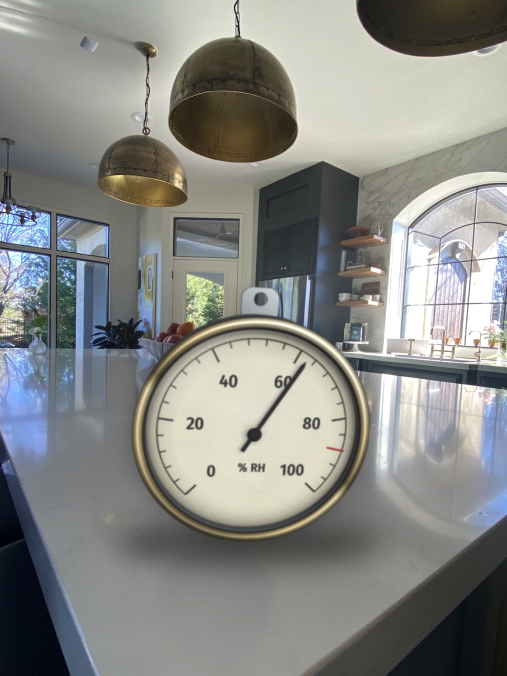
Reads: {"value": 62, "unit": "%"}
